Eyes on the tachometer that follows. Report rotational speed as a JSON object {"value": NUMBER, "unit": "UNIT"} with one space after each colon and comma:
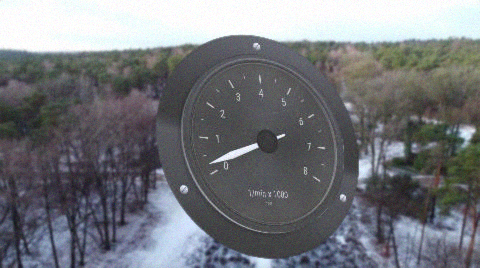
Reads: {"value": 250, "unit": "rpm"}
